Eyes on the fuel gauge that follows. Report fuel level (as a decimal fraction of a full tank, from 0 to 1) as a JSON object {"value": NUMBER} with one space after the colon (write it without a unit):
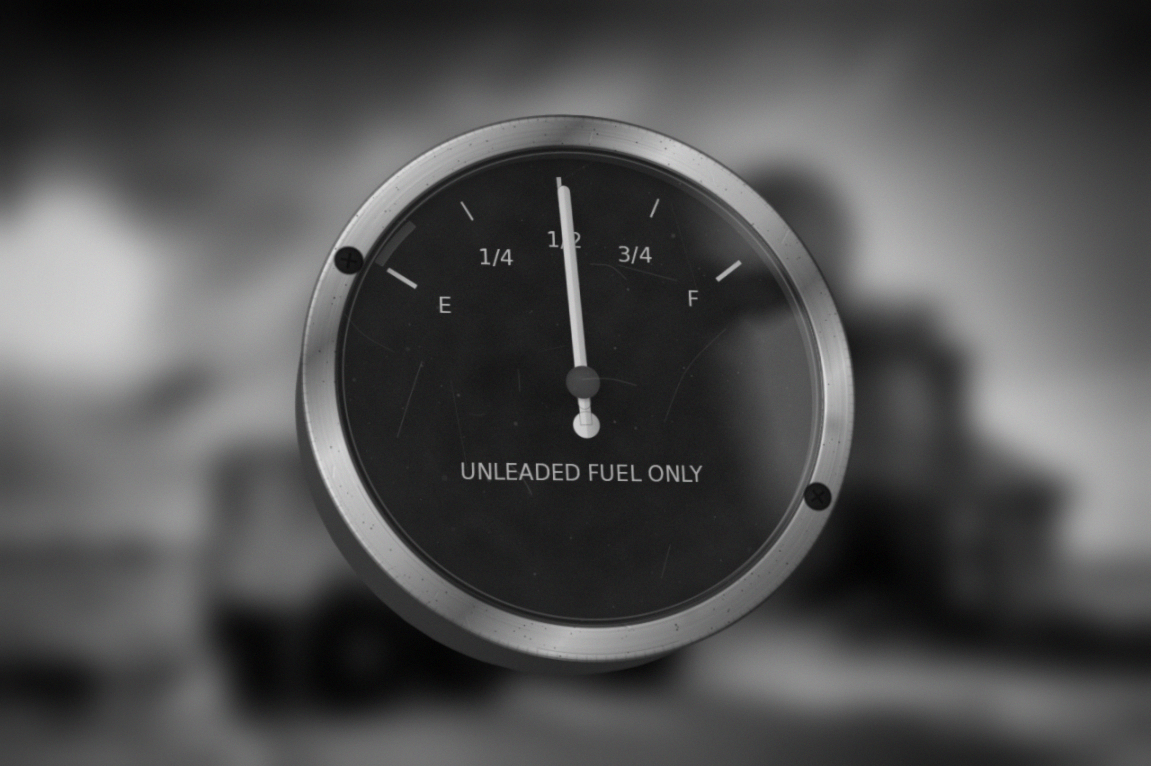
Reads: {"value": 0.5}
